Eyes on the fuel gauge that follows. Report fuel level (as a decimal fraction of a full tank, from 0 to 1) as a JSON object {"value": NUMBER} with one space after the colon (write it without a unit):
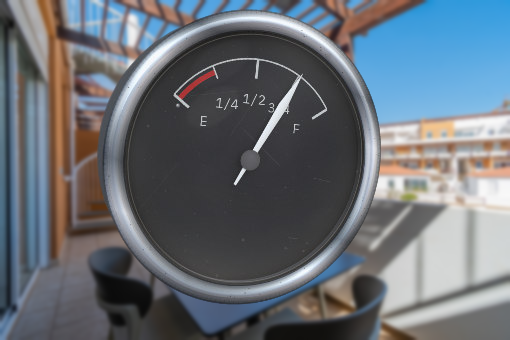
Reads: {"value": 0.75}
